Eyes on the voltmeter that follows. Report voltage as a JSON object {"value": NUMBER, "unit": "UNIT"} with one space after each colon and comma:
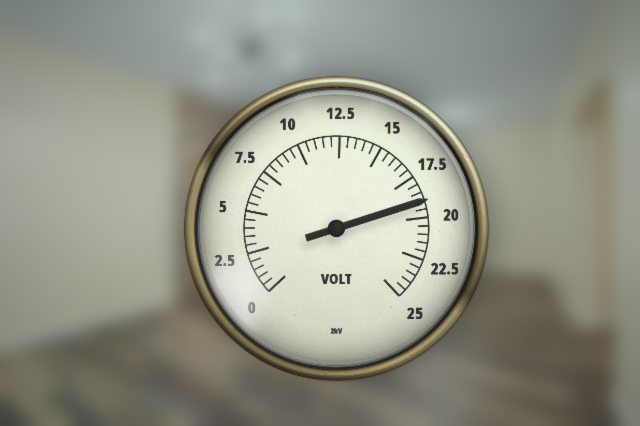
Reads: {"value": 19, "unit": "V"}
